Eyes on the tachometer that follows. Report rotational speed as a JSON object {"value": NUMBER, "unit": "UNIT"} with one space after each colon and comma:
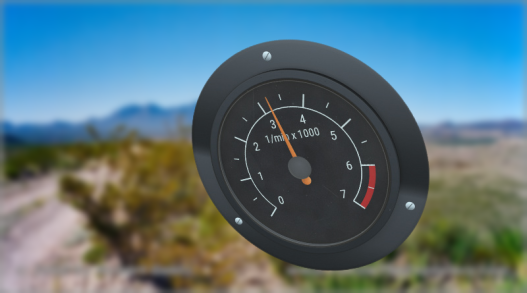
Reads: {"value": 3250, "unit": "rpm"}
